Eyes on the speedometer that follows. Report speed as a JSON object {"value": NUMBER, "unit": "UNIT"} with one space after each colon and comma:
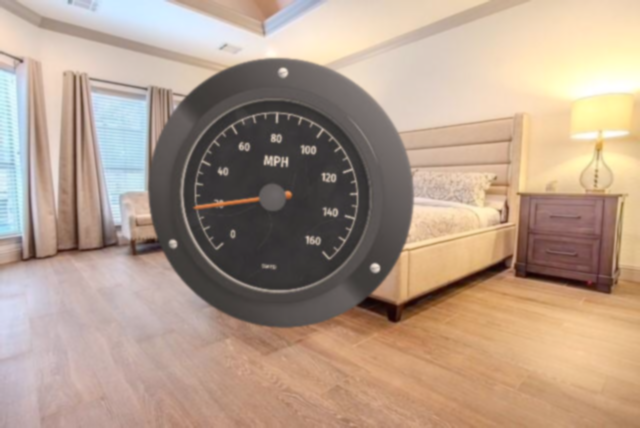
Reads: {"value": 20, "unit": "mph"}
